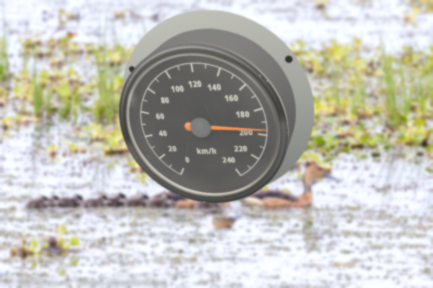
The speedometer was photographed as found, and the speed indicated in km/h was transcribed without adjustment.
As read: 195 km/h
